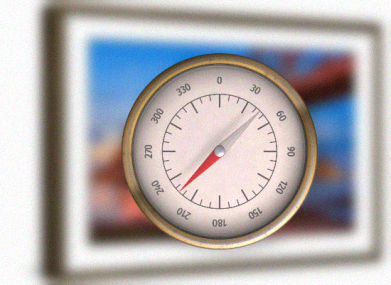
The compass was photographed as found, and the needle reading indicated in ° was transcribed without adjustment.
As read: 225 °
